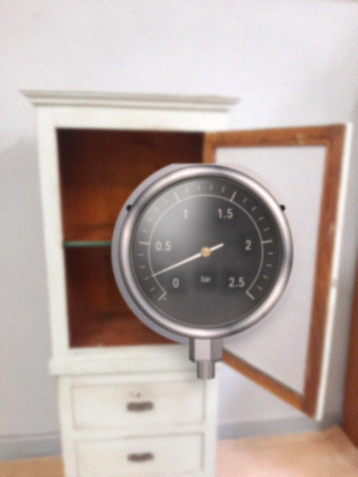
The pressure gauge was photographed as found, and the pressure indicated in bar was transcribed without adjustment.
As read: 0.2 bar
